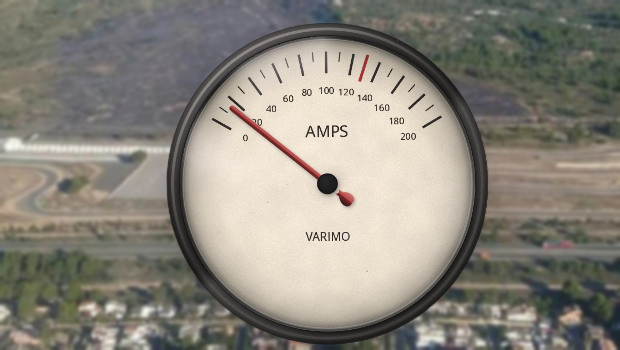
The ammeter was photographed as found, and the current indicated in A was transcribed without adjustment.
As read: 15 A
